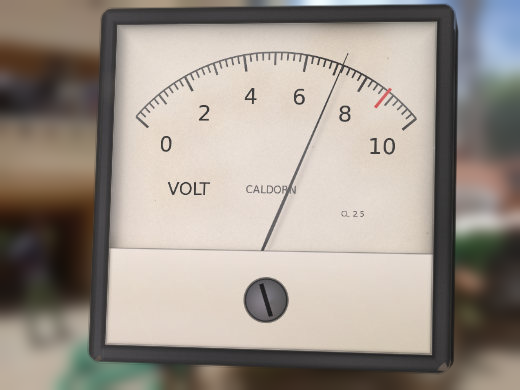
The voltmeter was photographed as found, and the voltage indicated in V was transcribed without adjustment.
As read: 7.2 V
